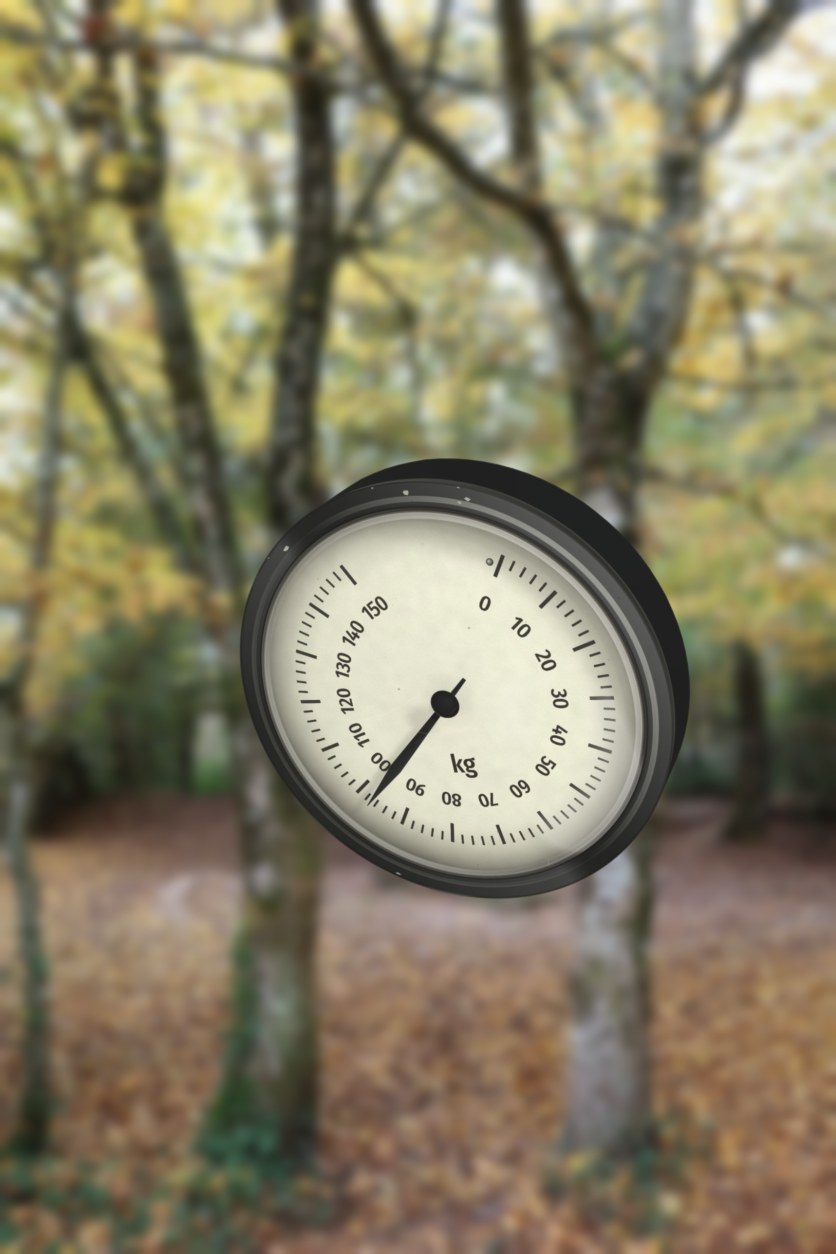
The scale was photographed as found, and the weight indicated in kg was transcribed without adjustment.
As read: 97 kg
